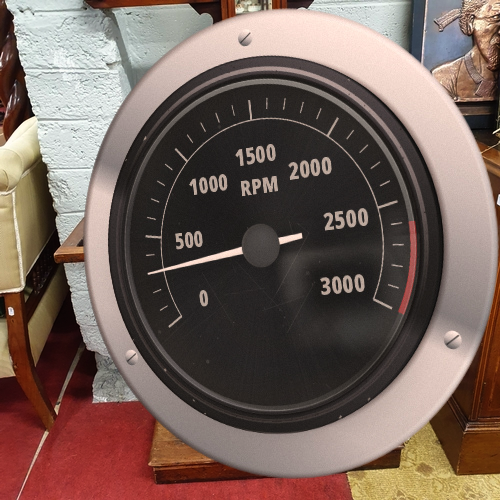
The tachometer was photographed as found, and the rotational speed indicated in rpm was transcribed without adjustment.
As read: 300 rpm
